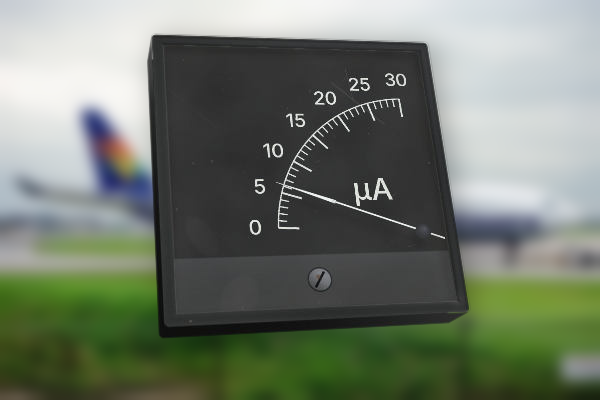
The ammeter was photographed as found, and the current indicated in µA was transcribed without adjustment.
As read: 6 µA
